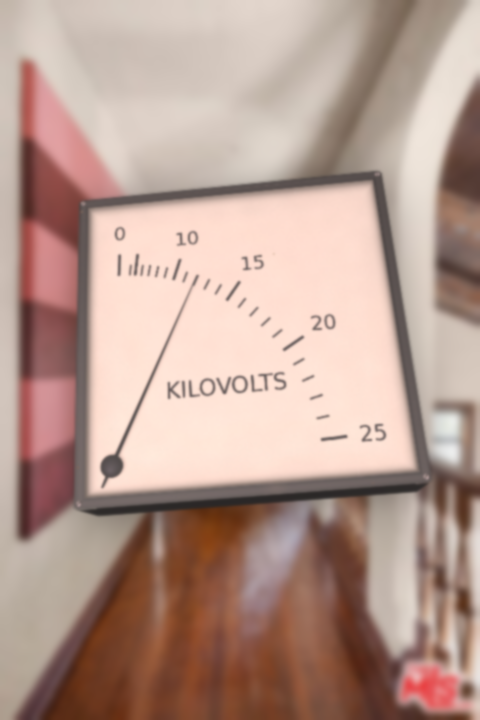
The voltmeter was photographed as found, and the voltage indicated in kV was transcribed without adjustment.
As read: 12 kV
